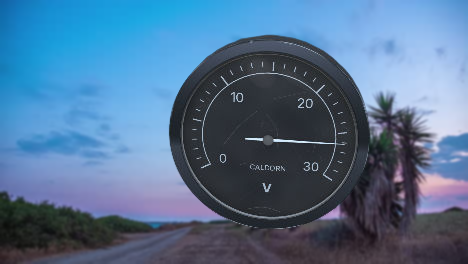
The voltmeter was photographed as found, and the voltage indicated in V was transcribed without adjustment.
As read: 26 V
